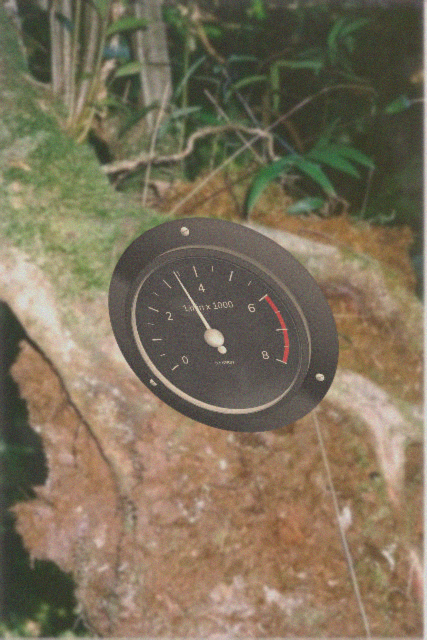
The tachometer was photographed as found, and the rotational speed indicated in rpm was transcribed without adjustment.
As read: 3500 rpm
